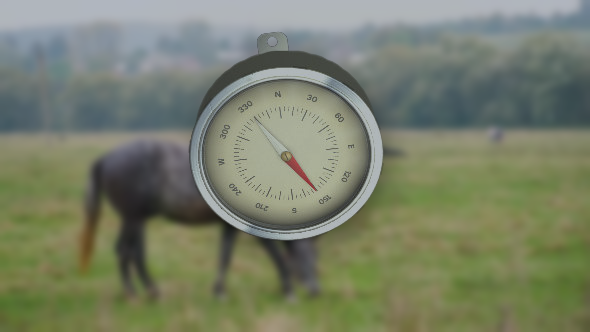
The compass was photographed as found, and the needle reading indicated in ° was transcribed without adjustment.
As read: 150 °
